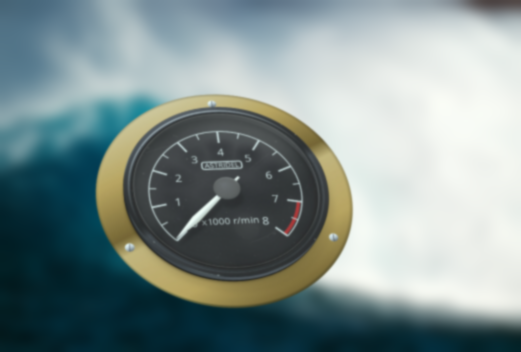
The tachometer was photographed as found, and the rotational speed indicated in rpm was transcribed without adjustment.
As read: 0 rpm
